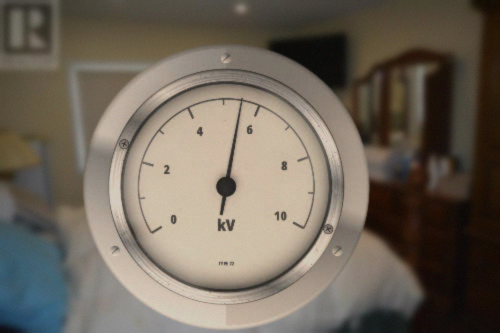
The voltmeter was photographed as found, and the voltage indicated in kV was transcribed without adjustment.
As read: 5.5 kV
